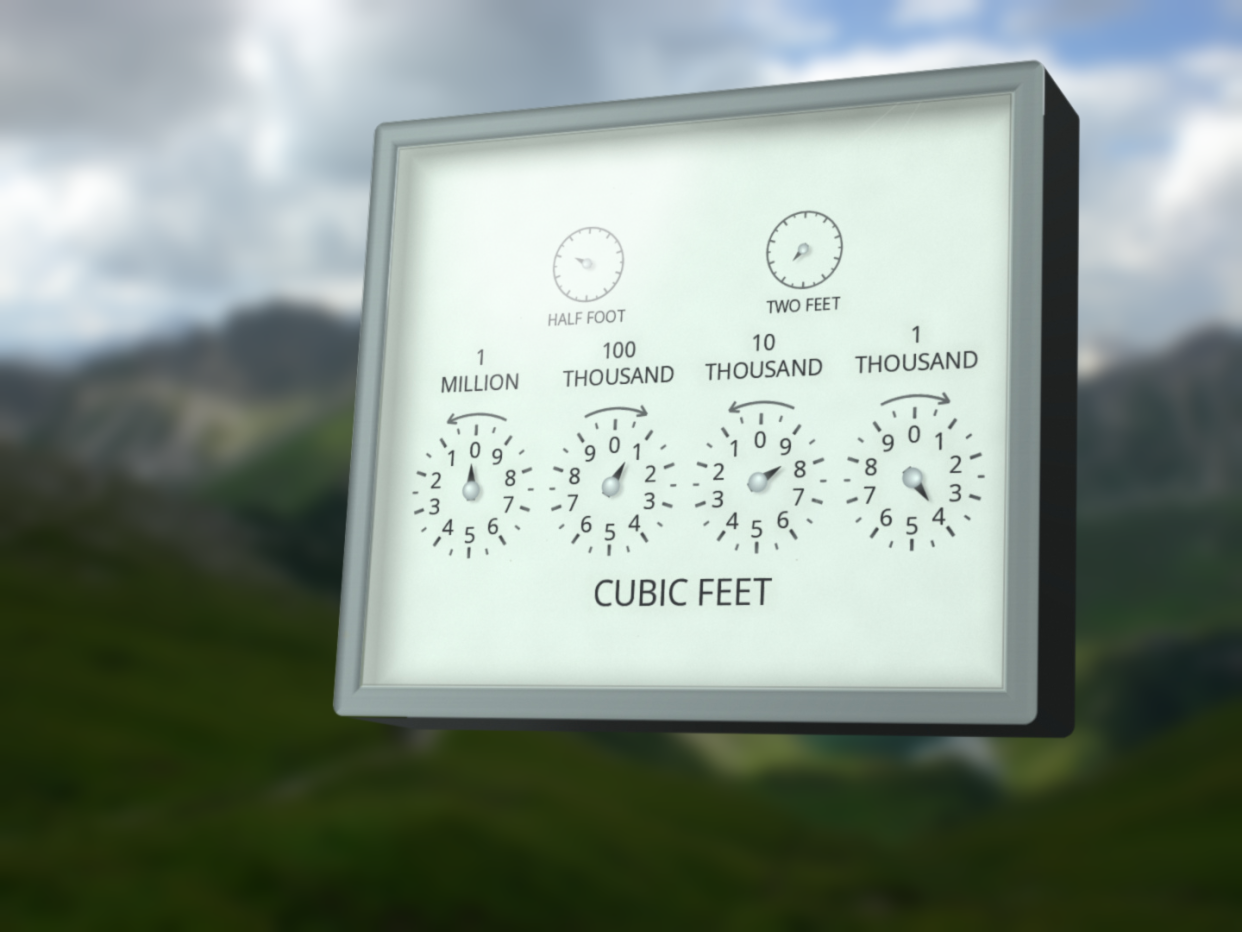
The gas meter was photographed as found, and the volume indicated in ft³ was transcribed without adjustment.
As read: 8400 ft³
